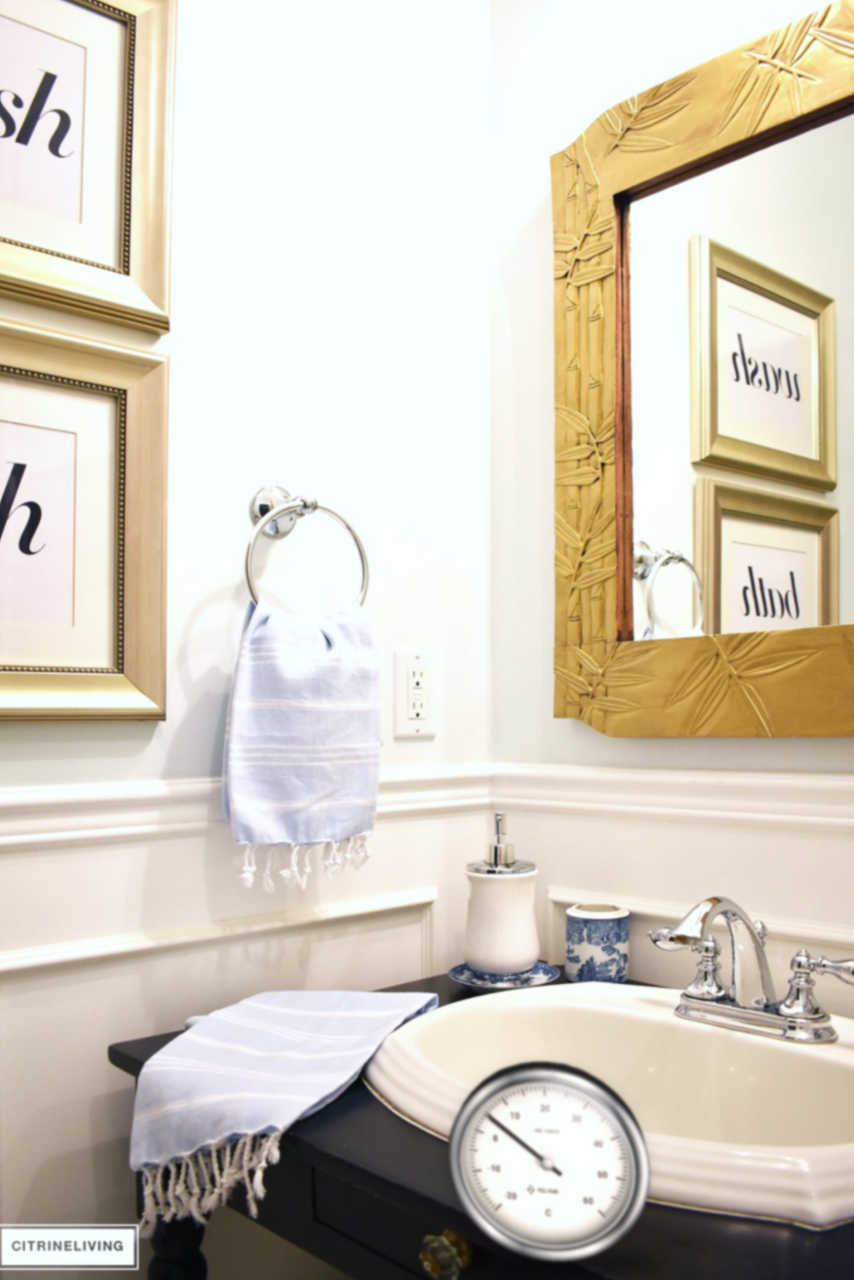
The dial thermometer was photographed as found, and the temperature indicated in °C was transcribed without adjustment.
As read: 5 °C
